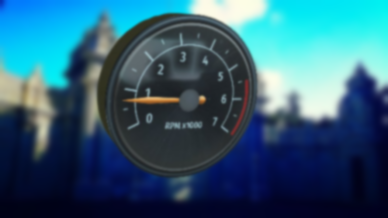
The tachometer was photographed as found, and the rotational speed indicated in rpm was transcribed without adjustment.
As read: 750 rpm
